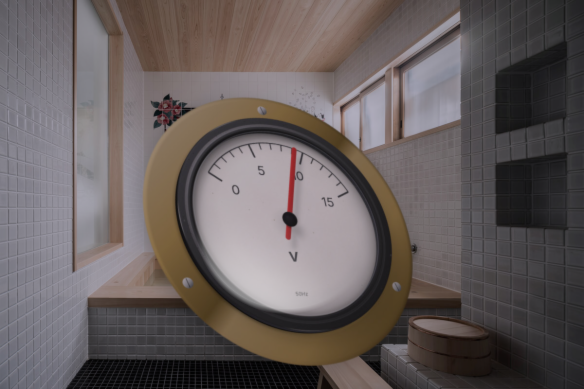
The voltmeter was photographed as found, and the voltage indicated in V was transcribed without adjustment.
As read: 9 V
